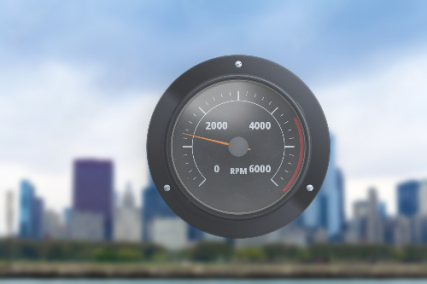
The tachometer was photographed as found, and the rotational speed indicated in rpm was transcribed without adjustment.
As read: 1300 rpm
